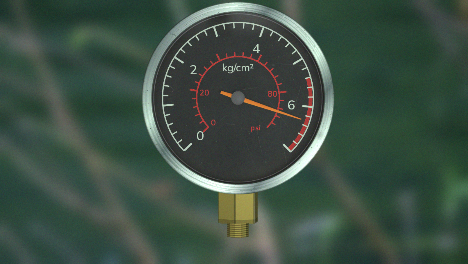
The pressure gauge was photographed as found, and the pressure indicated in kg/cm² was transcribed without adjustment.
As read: 6.3 kg/cm²
